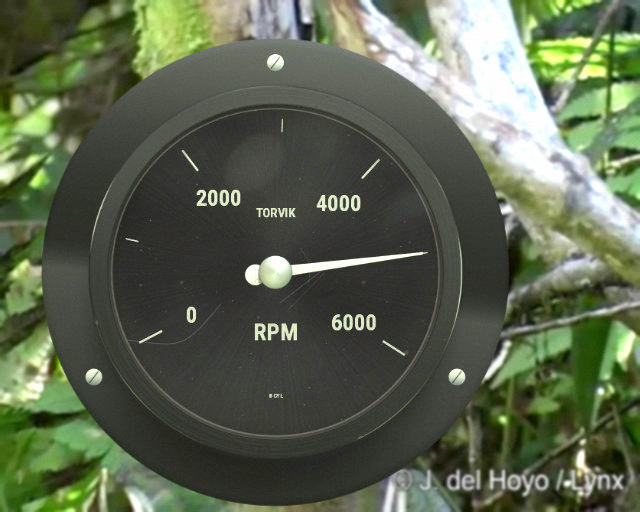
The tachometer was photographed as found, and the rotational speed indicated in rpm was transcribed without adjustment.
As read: 5000 rpm
